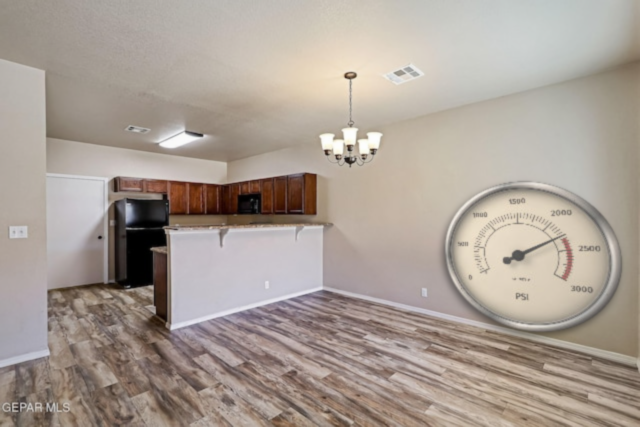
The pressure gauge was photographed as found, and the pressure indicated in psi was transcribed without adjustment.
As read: 2250 psi
